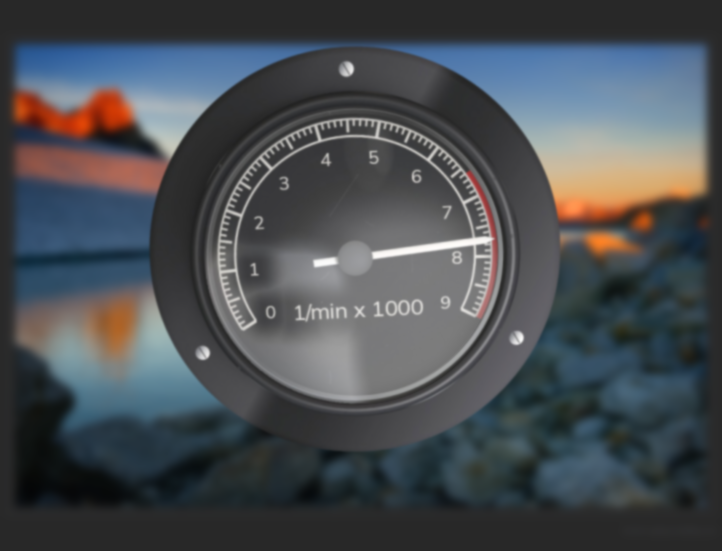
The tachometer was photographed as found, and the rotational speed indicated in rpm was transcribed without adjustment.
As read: 7700 rpm
